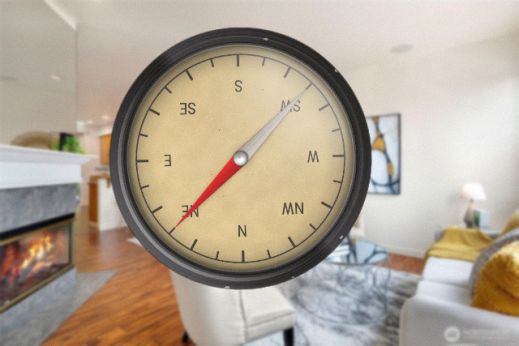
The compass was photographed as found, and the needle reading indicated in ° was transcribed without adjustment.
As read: 45 °
